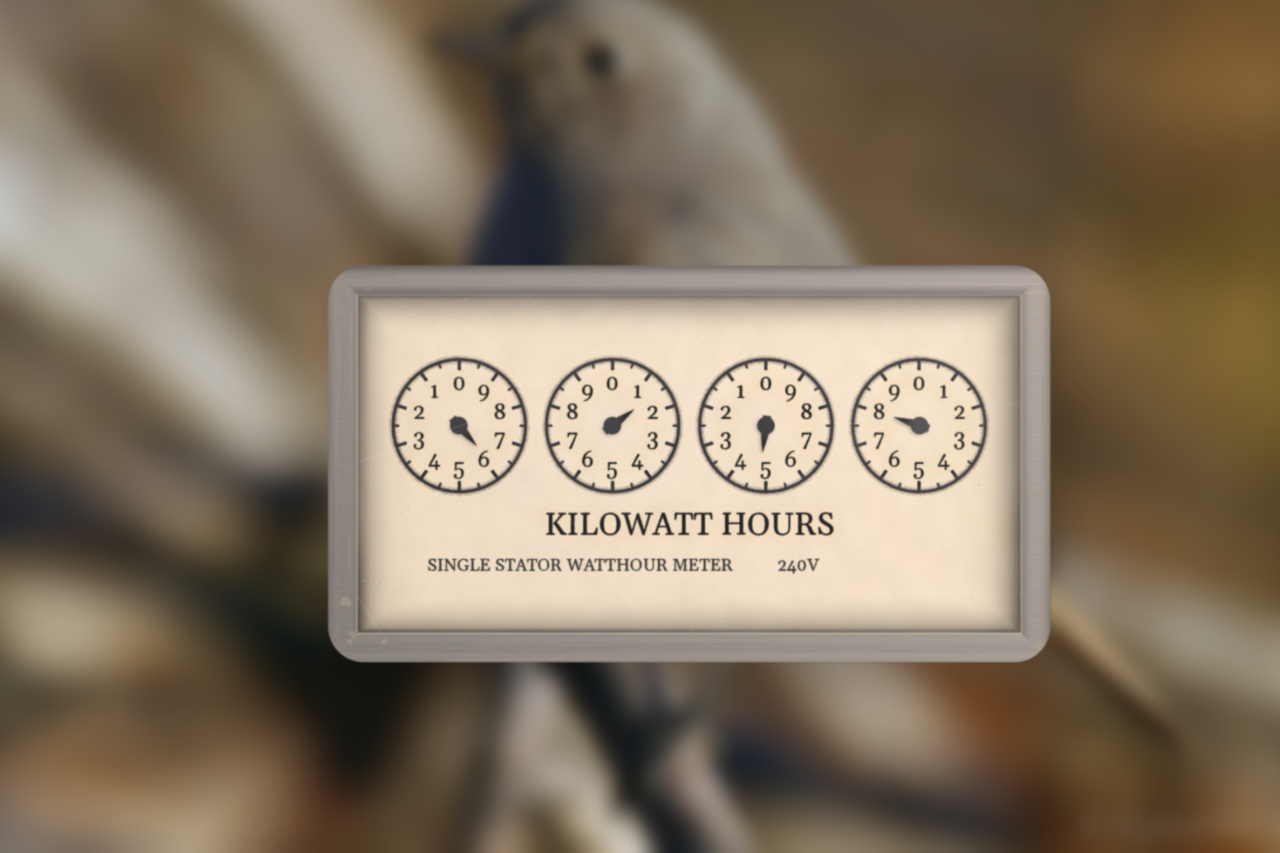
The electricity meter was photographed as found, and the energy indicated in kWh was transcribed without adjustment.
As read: 6148 kWh
